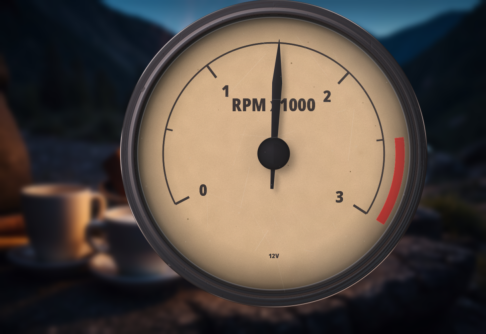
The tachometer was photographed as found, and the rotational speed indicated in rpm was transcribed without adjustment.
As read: 1500 rpm
